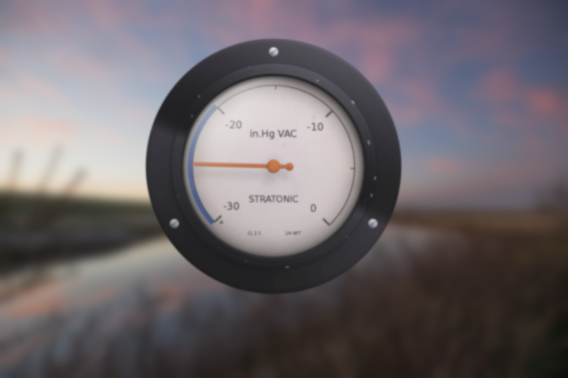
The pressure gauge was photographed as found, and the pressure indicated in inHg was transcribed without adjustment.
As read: -25 inHg
